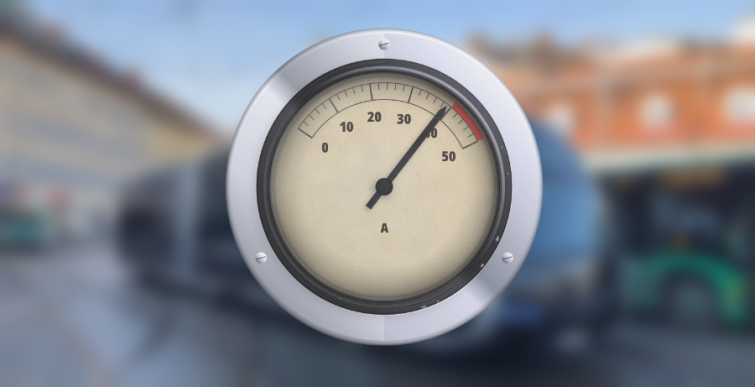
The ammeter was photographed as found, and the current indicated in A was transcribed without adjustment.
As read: 39 A
